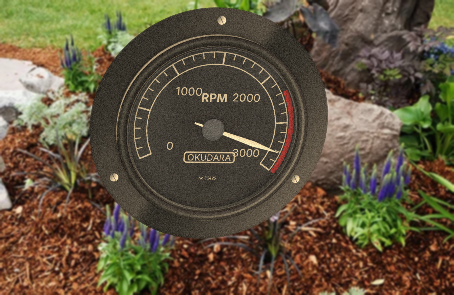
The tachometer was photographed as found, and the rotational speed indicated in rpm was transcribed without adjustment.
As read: 2800 rpm
